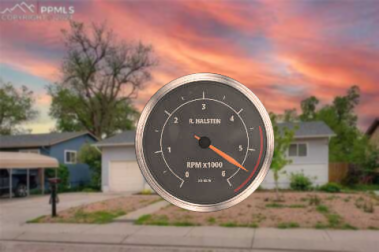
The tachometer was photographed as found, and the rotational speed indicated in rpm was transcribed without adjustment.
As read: 5500 rpm
